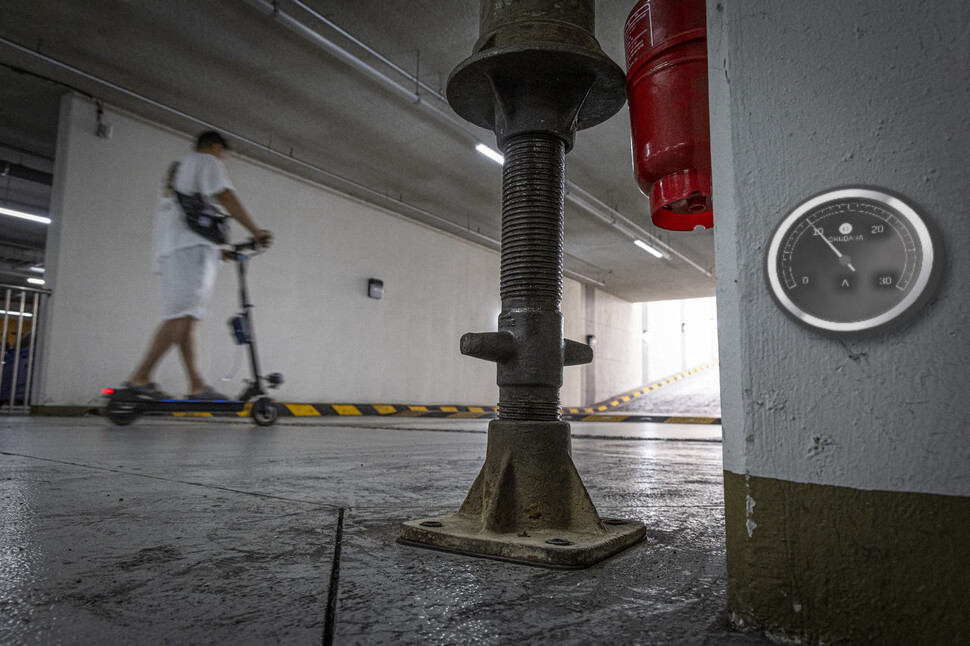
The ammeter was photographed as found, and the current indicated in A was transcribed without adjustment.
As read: 10 A
